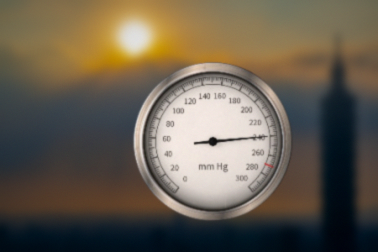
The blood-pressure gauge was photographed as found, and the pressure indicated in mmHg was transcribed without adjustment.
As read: 240 mmHg
